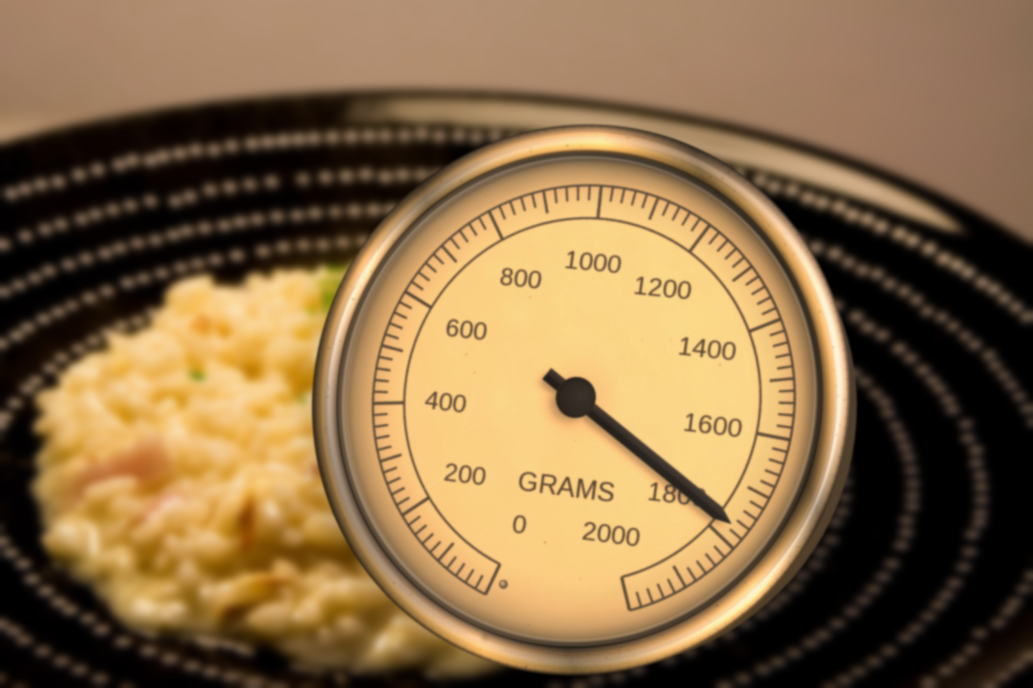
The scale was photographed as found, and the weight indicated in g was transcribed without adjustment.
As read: 1770 g
